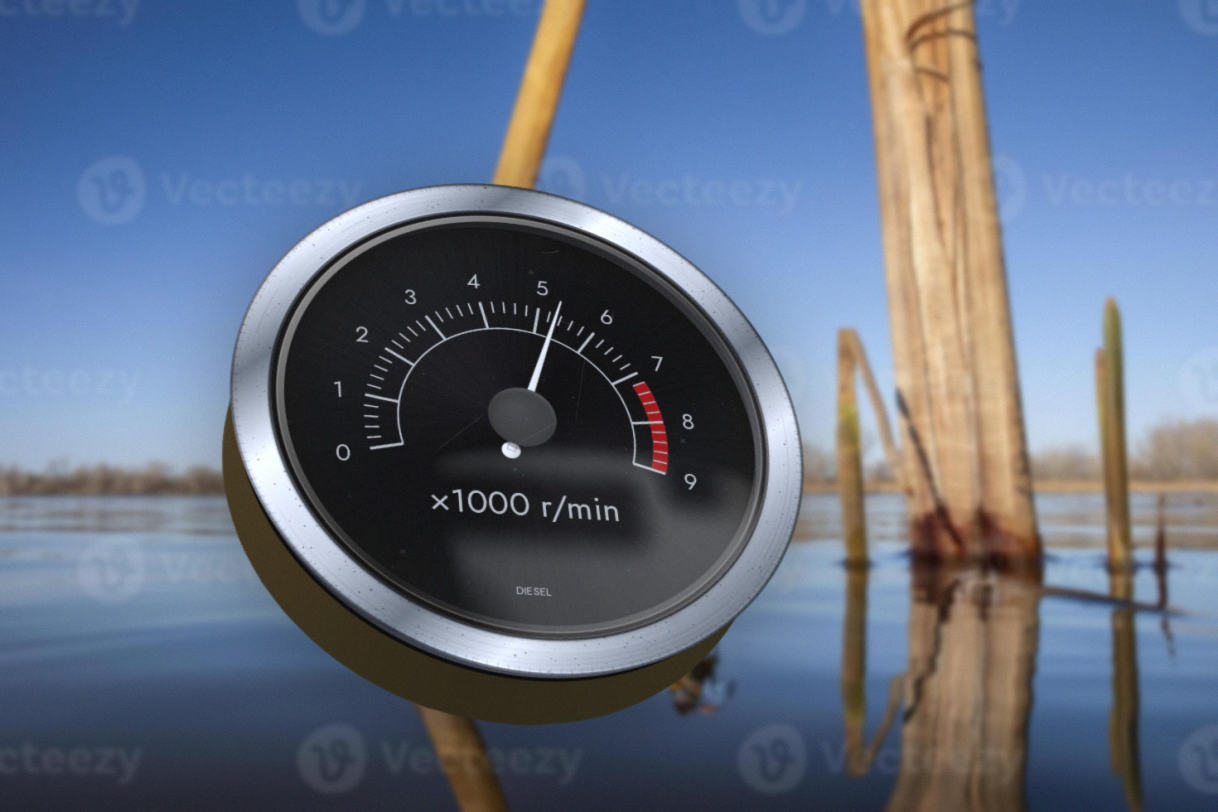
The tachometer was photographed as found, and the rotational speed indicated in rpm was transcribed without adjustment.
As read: 5300 rpm
